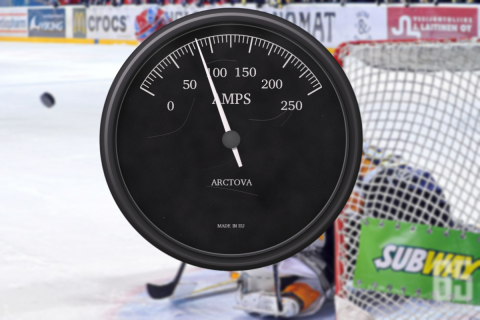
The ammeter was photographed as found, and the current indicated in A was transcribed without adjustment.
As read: 85 A
